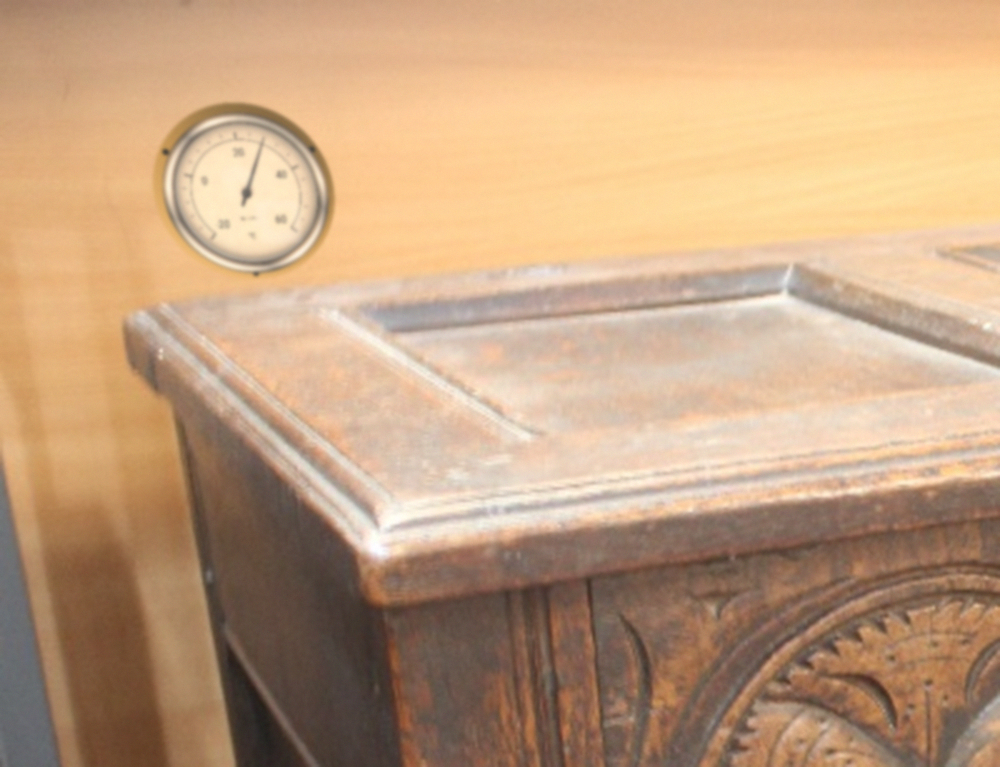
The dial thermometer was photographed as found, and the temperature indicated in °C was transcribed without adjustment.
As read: 28 °C
